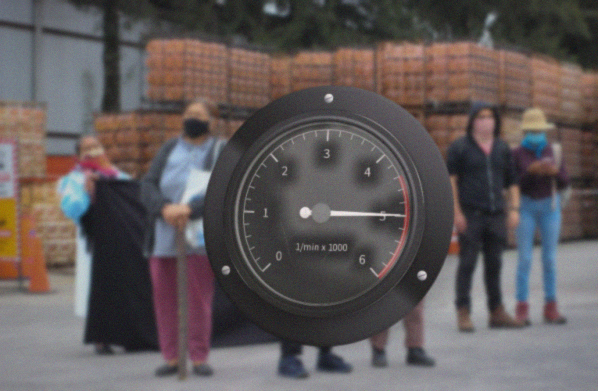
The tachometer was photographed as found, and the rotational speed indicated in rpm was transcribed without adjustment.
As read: 5000 rpm
